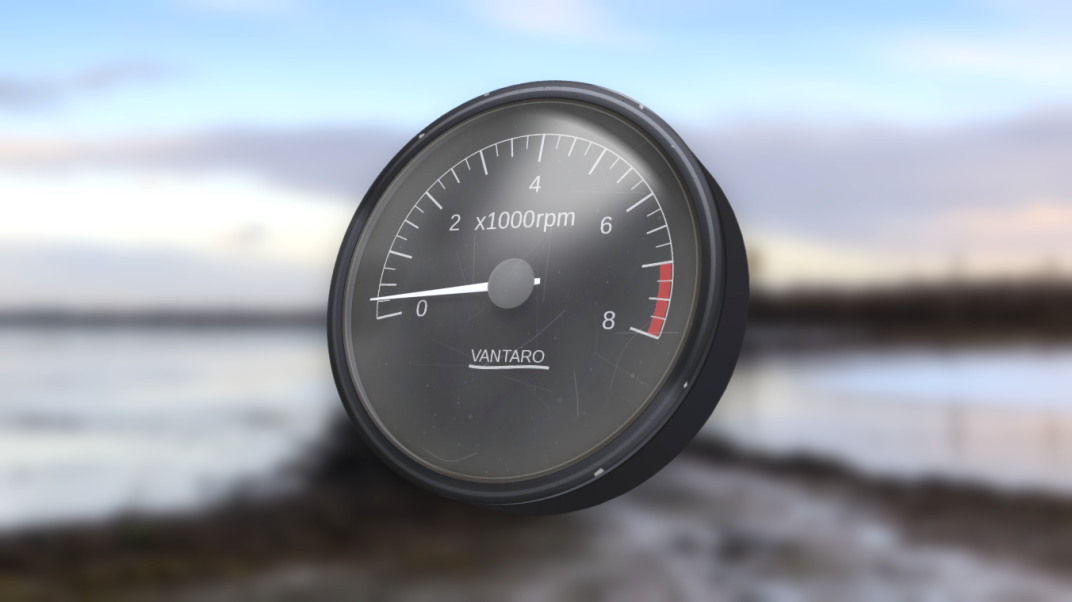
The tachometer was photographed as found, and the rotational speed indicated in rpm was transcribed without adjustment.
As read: 250 rpm
